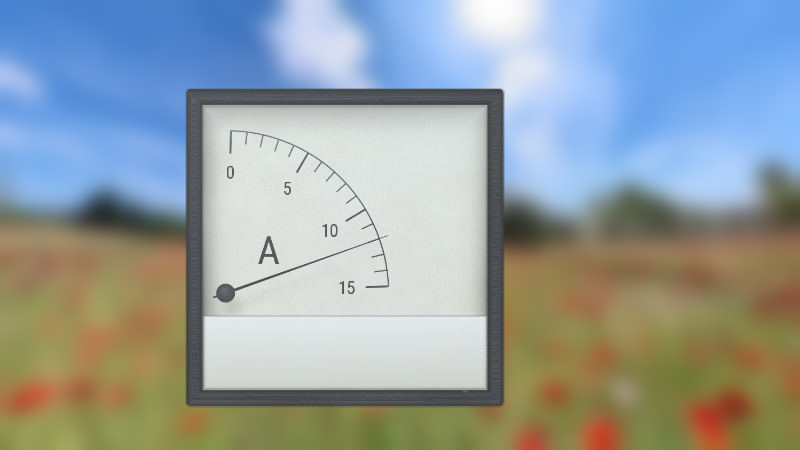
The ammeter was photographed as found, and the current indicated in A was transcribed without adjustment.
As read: 12 A
